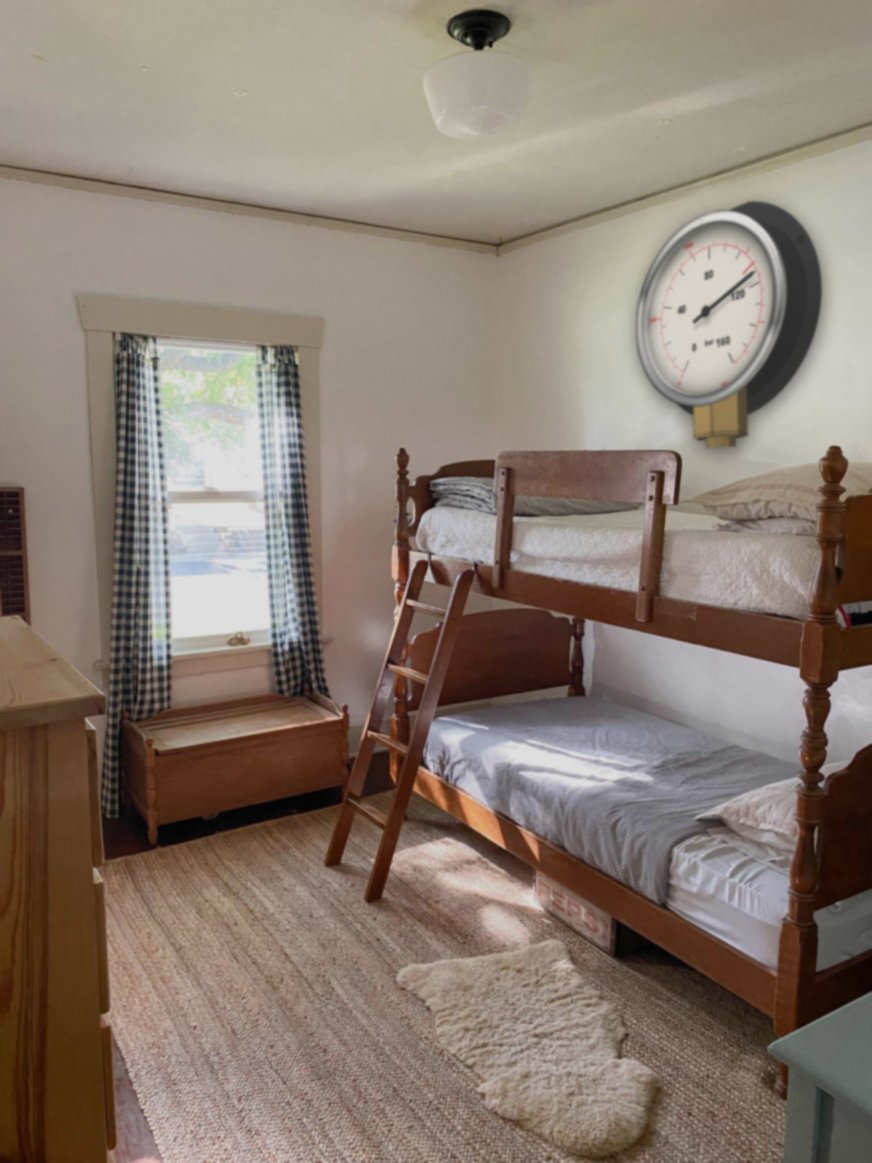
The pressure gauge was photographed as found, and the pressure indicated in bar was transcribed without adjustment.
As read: 115 bar
